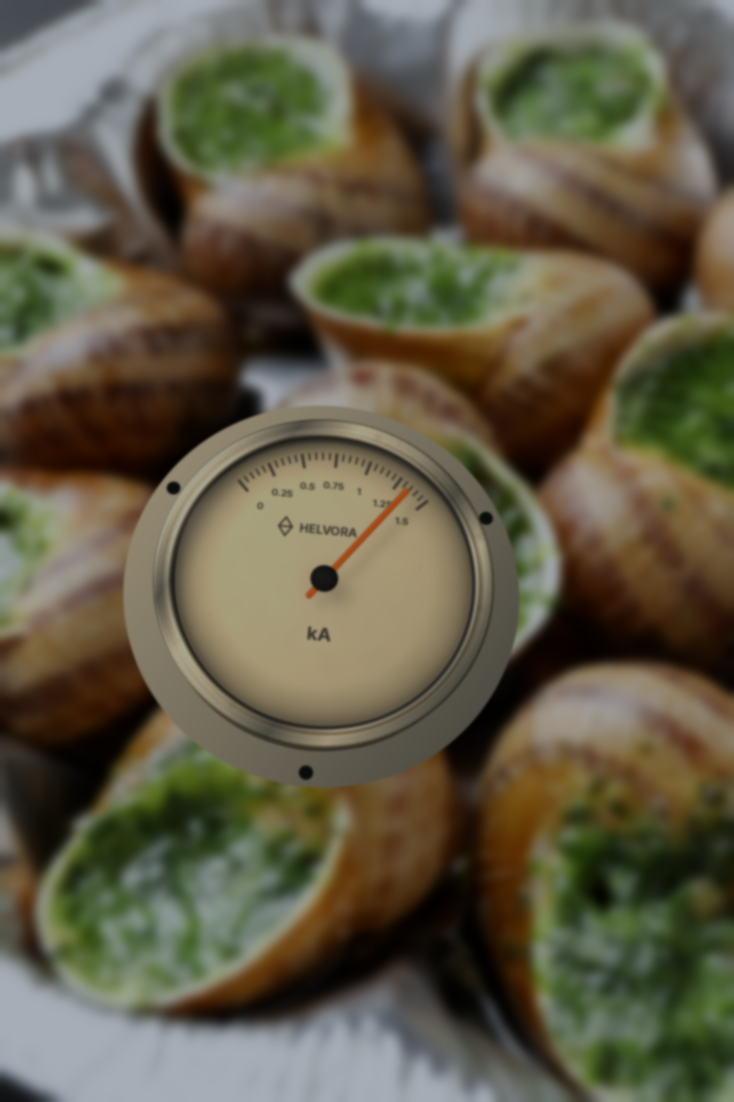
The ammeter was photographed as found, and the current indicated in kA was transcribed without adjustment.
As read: 1.35 kA
